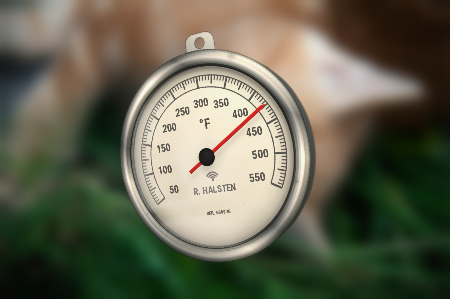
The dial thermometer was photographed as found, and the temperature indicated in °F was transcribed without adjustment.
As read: 425 °F
